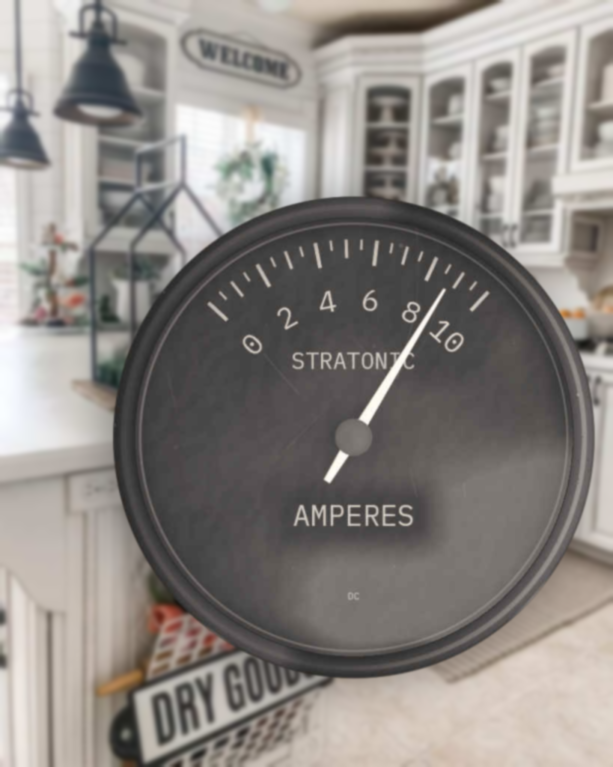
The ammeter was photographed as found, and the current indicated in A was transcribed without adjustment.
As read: 8.75 A
